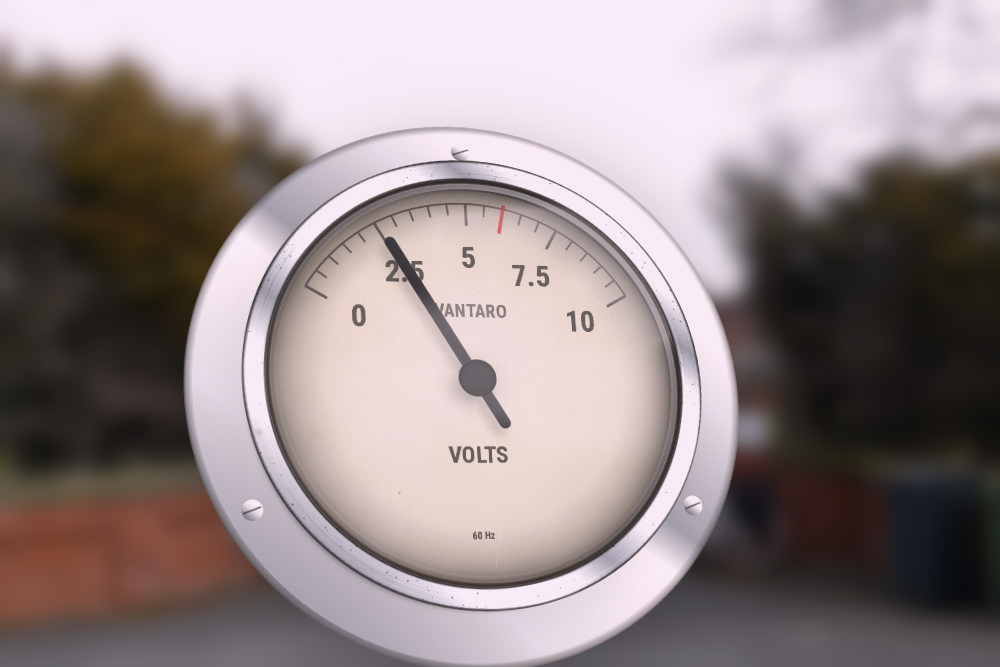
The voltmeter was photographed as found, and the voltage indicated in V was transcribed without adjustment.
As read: 2.5 V
